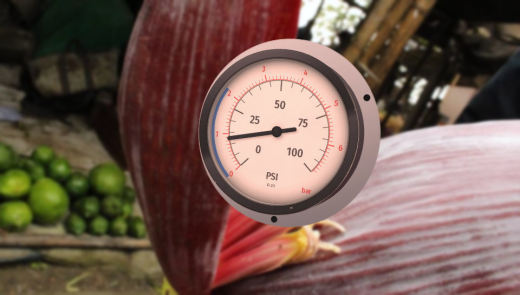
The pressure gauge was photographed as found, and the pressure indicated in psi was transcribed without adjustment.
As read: 12.5 psi
